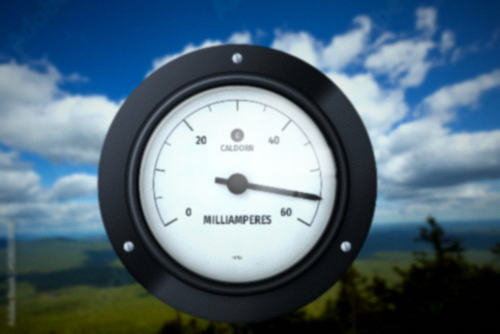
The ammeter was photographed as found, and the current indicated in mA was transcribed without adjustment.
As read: 55 mA
